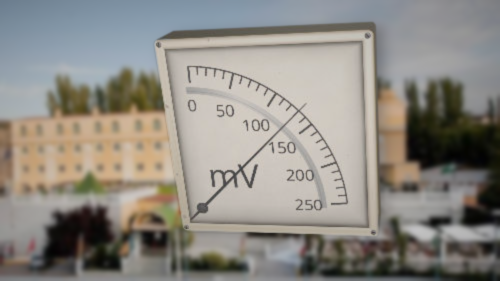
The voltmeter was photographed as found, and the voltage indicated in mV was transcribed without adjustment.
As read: 130 mV
